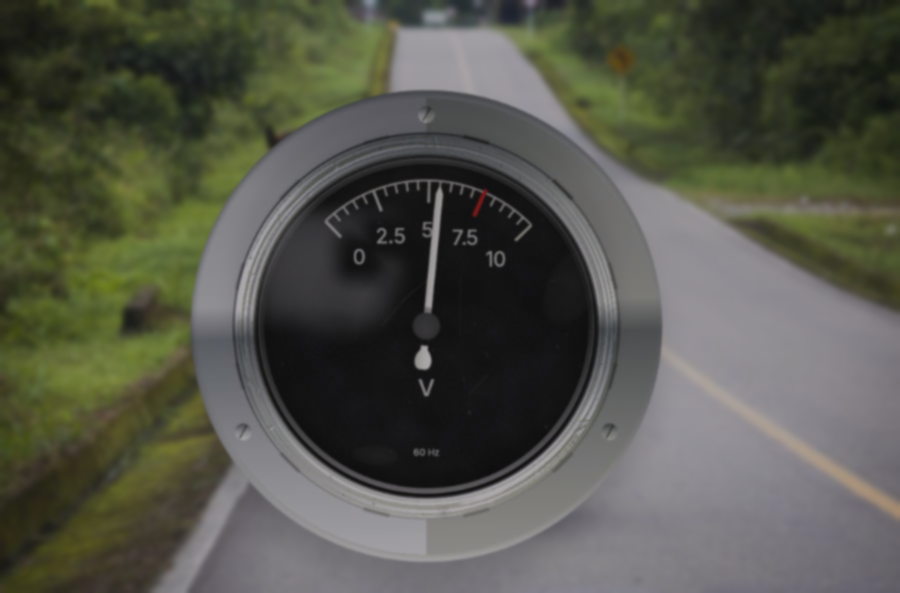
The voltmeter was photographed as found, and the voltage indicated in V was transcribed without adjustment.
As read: 5.5 V
